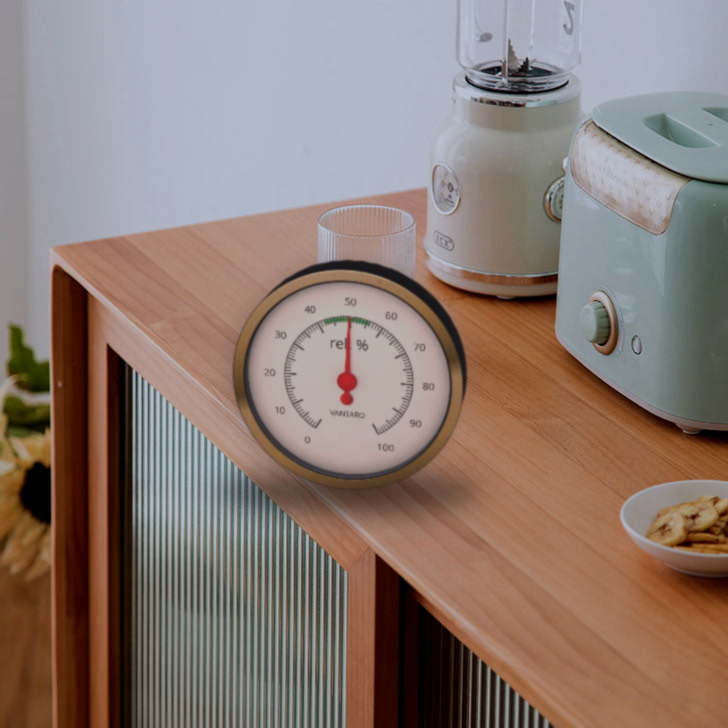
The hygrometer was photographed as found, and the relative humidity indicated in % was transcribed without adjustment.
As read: 50 %
